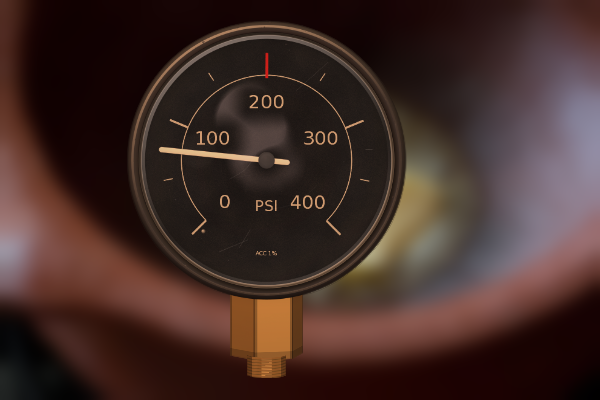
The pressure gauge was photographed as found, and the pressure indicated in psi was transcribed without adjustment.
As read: 75 psi
